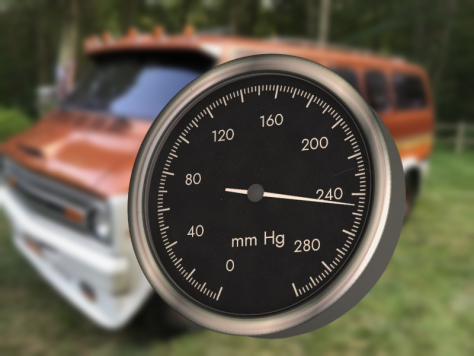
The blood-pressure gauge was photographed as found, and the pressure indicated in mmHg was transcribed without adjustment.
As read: 246 mmHg
